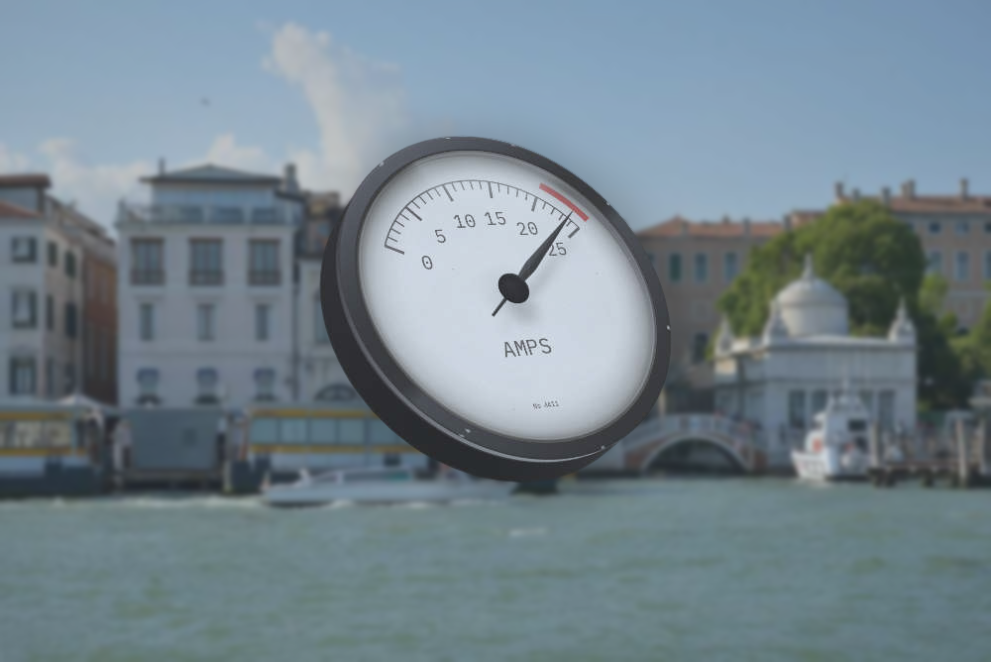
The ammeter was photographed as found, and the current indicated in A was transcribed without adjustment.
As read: 23.5 A
